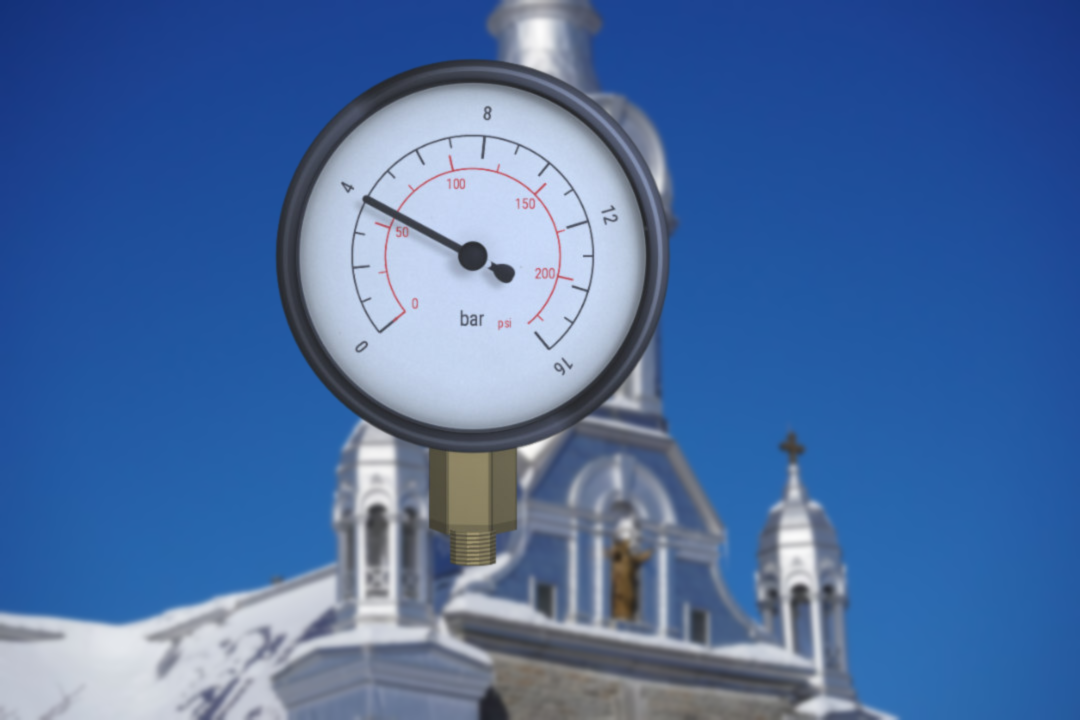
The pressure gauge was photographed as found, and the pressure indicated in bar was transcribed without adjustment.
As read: 4 bar
